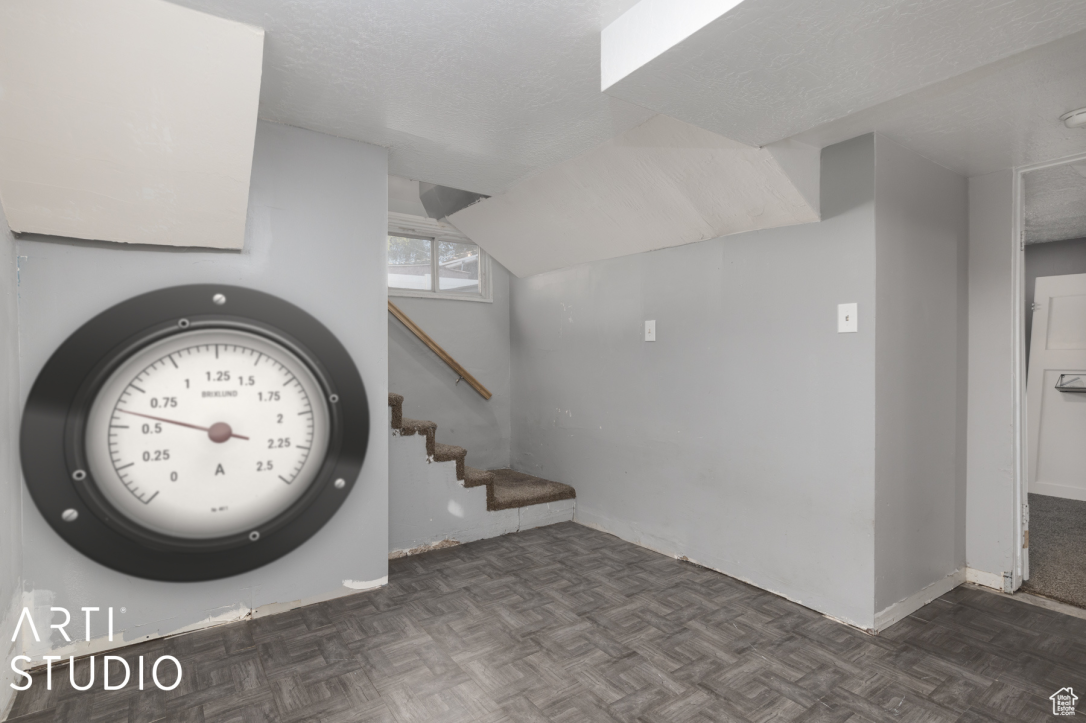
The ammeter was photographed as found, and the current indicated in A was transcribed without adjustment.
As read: 0.6 A
